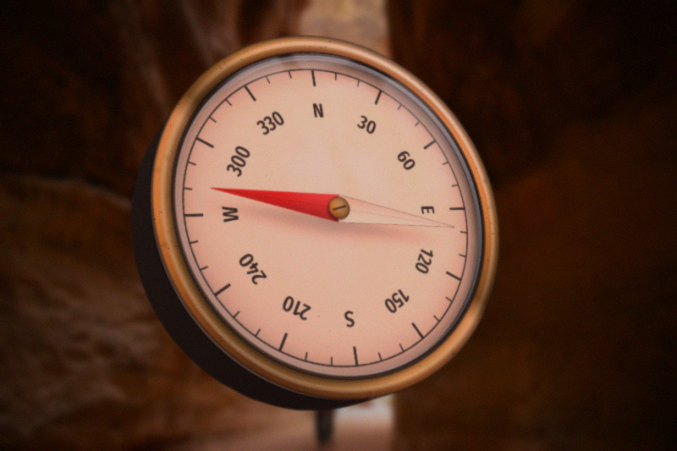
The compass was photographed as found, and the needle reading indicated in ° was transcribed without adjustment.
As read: 280 °
